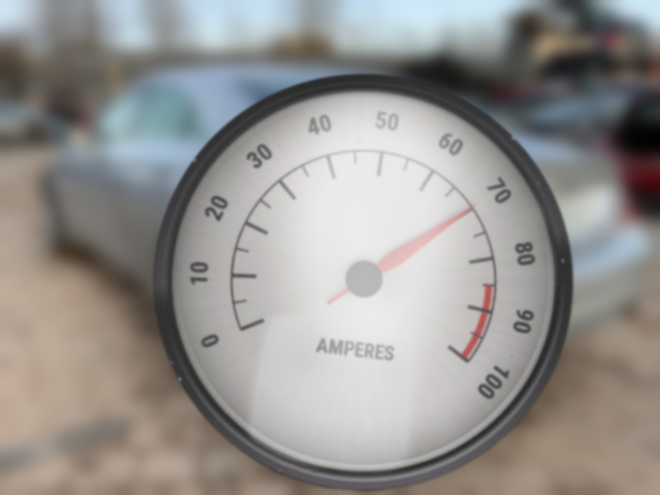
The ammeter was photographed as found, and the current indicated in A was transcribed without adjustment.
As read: 70 A
